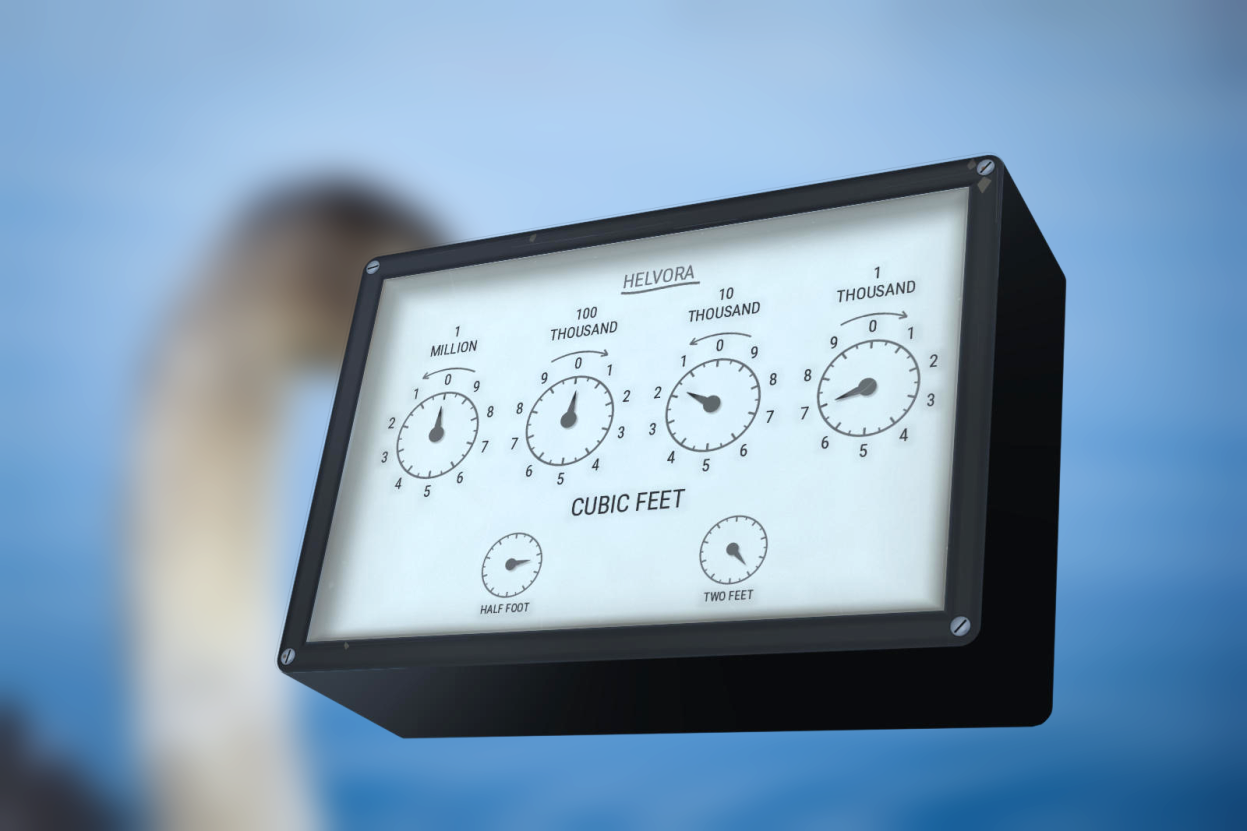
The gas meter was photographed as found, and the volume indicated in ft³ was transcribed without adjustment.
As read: 1700 ft³
